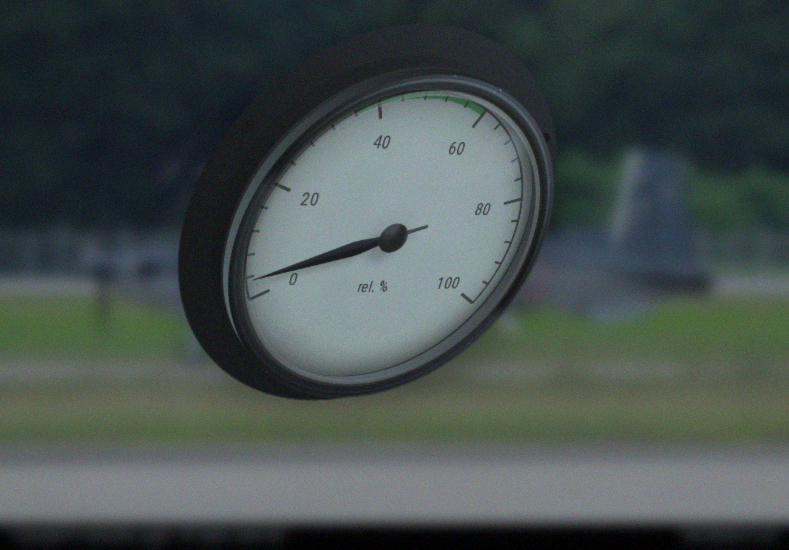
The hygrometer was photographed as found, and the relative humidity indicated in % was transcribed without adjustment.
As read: 4 %
